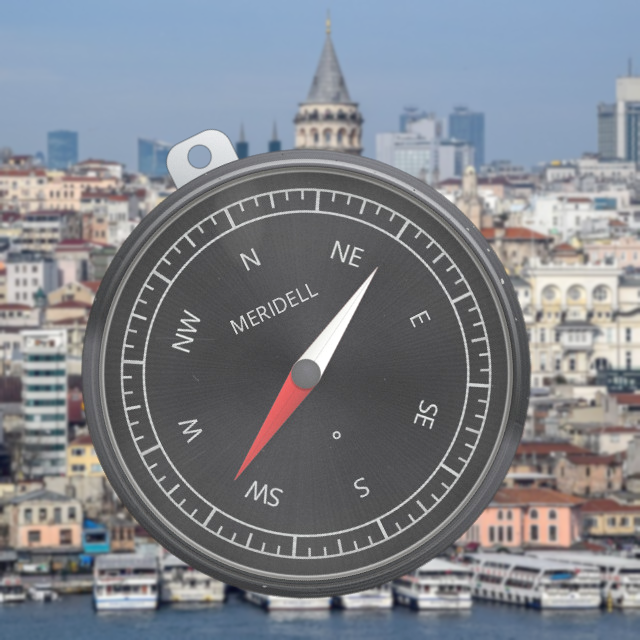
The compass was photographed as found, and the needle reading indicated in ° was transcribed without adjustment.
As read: 240 °
